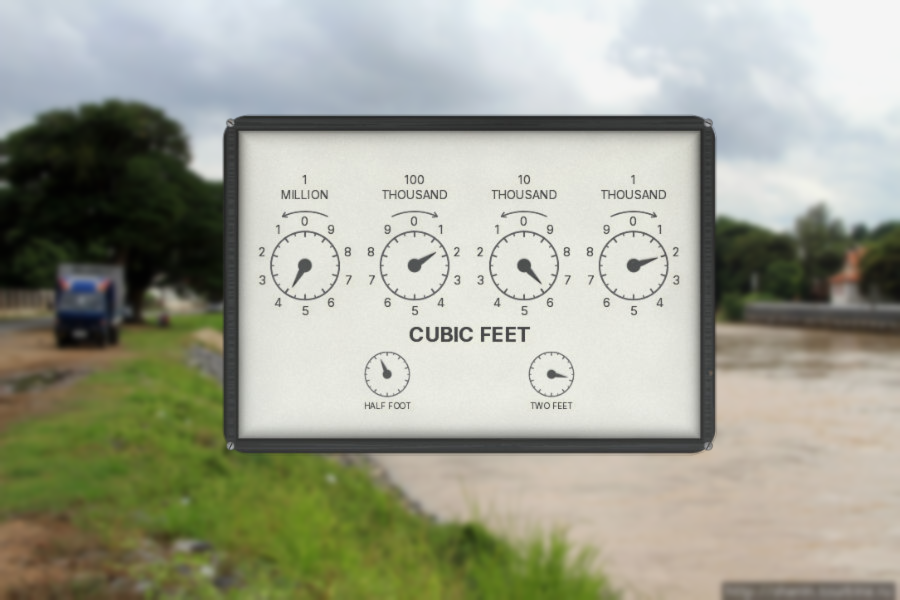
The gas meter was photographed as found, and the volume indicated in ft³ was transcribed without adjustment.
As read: 416200 ft³
